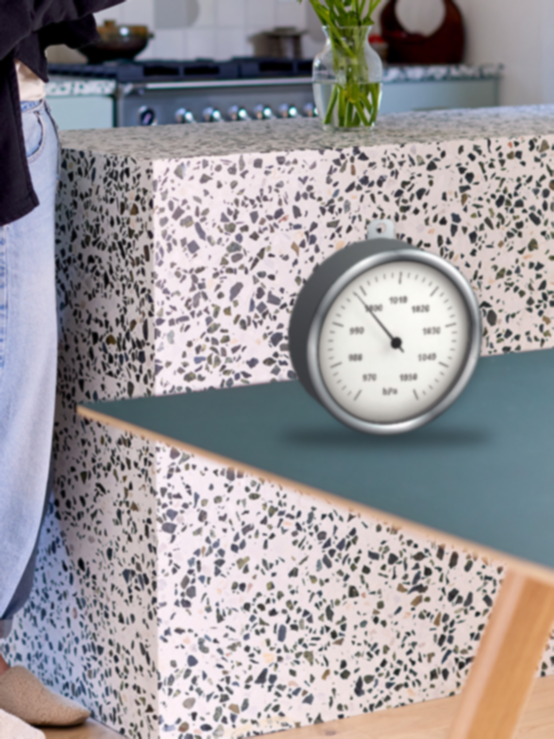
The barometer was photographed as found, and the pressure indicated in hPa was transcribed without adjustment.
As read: 998 hPa
